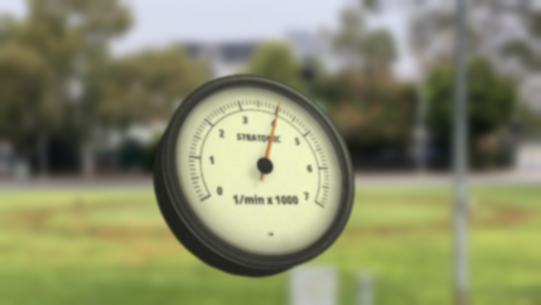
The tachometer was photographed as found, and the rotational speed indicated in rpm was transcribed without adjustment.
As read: 4000 rpm
